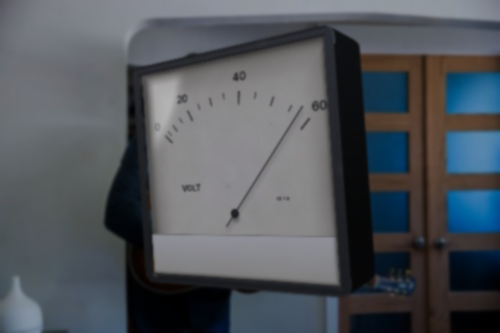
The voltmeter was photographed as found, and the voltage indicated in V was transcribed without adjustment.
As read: 57.5 V
